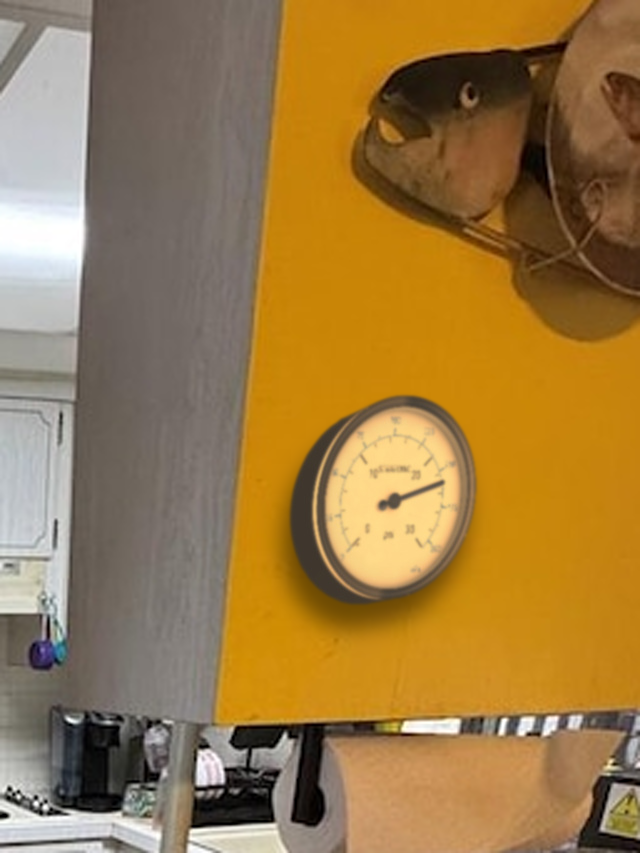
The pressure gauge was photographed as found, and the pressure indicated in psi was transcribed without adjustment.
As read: 23 psi
